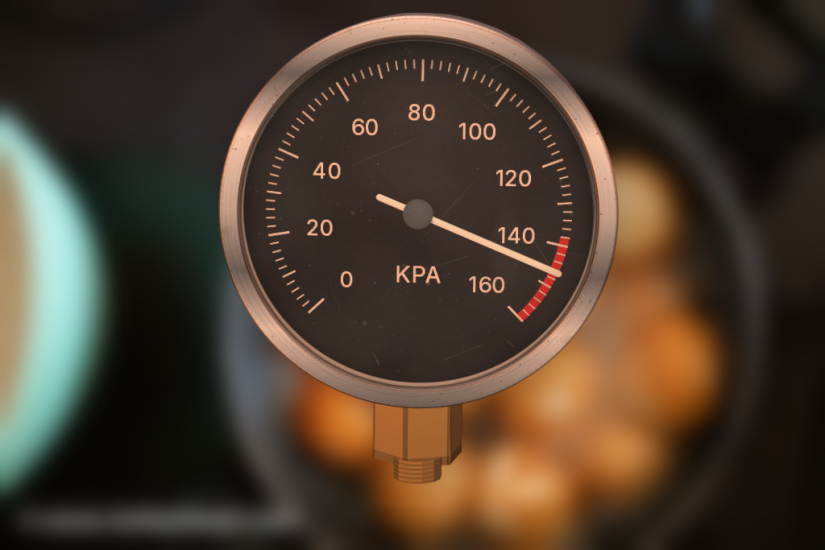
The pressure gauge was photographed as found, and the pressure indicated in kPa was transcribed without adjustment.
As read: 146 kPa
